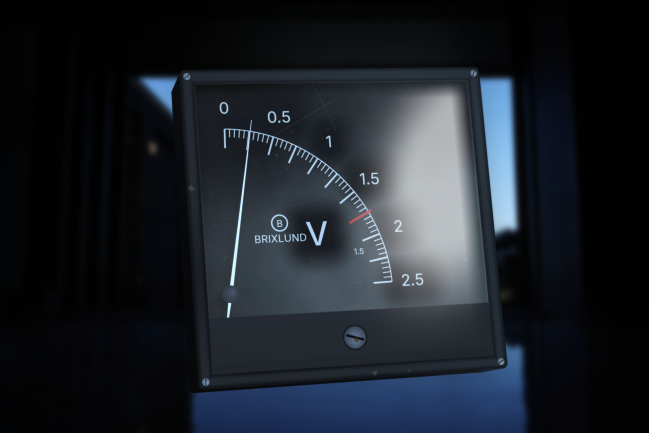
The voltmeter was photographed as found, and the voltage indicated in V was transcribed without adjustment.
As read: 0.25 V
